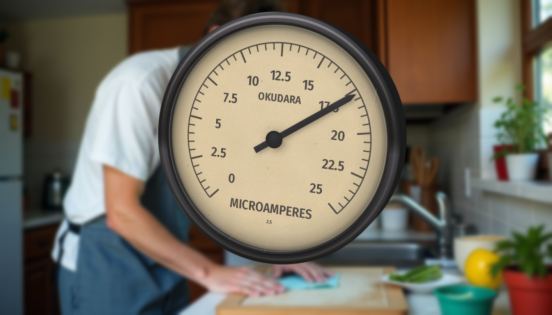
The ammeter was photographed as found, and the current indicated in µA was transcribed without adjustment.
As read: 17.75 µA
